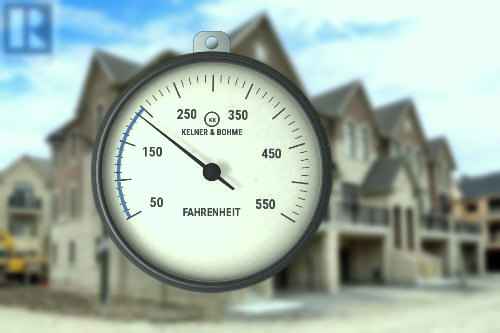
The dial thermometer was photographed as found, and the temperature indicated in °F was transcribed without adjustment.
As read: 190 °F
